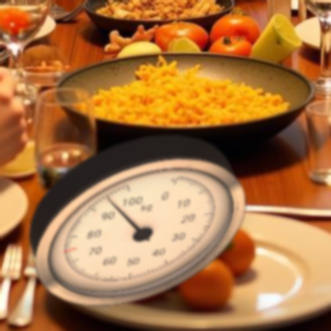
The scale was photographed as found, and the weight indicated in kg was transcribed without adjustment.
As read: 95 kg
